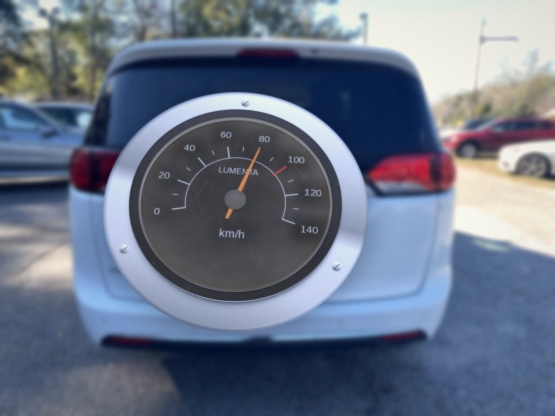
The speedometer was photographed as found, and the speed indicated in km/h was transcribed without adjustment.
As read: 80 km/h
